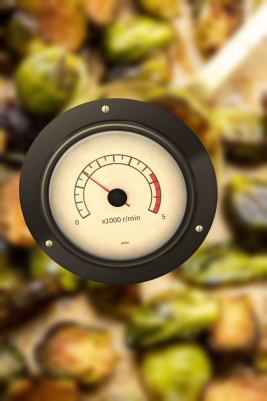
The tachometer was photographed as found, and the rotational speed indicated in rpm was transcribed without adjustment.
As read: 1500 rpm
